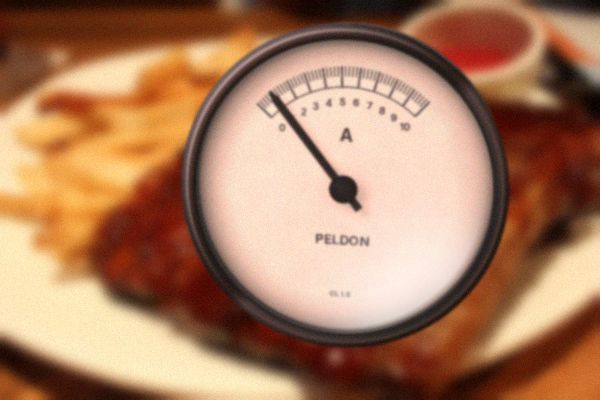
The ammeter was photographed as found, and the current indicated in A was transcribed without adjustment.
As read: 1 A
